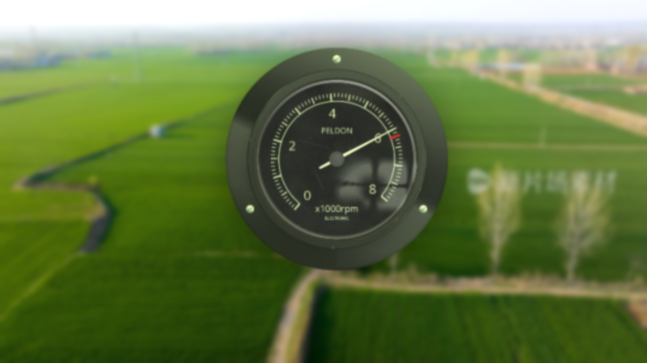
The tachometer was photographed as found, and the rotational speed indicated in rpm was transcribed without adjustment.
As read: 6000 rpm
